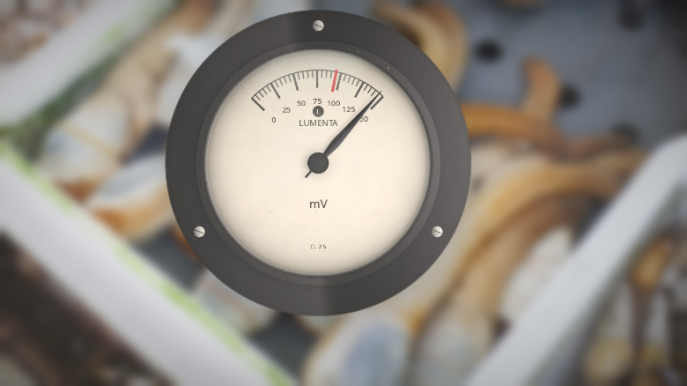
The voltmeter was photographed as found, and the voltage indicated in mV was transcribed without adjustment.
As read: 145 mV
